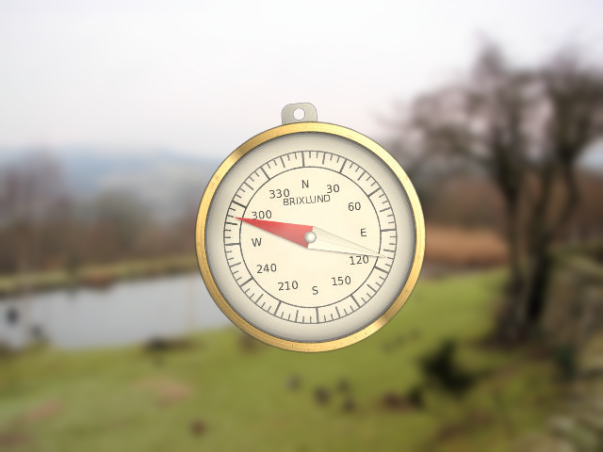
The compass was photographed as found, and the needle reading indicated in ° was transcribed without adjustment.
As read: 290 °
